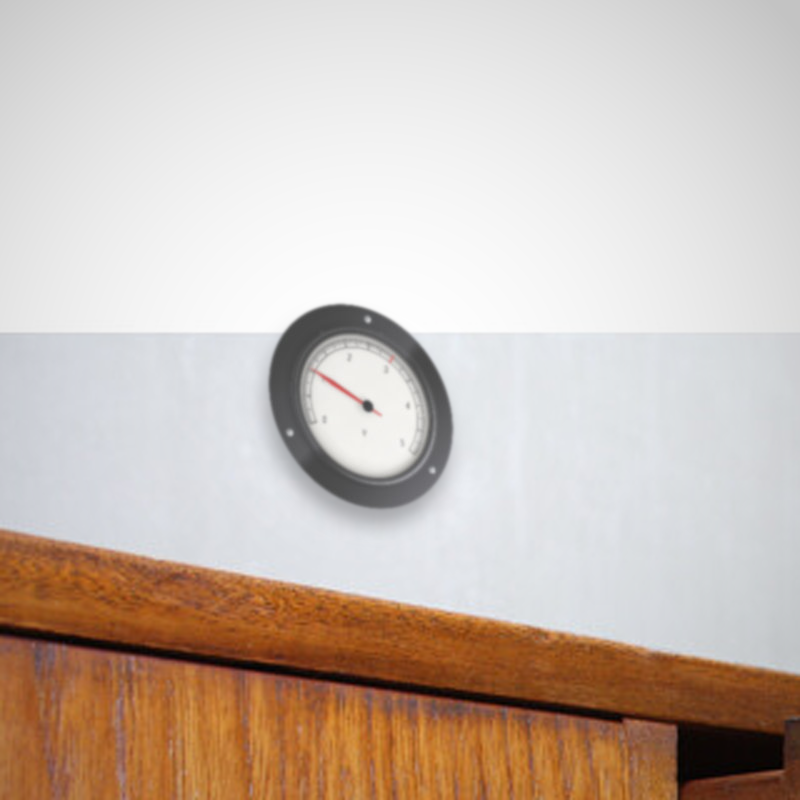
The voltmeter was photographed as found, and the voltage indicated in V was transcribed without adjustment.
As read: 1 V
